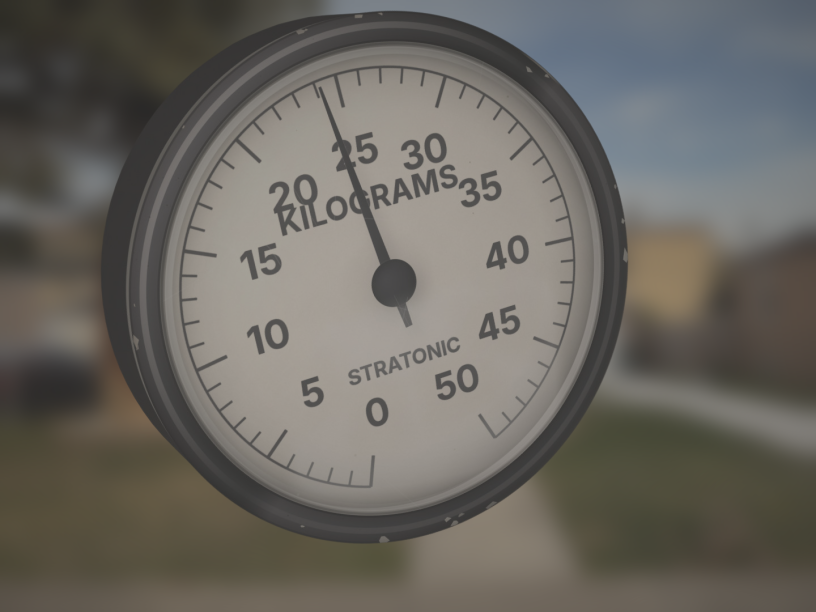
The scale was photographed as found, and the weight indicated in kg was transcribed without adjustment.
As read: 24 kg
